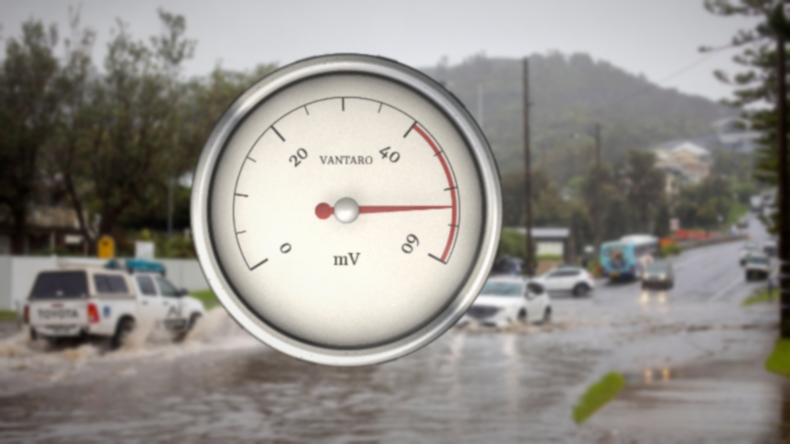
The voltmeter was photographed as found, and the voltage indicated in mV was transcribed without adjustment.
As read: 52.5 mV
